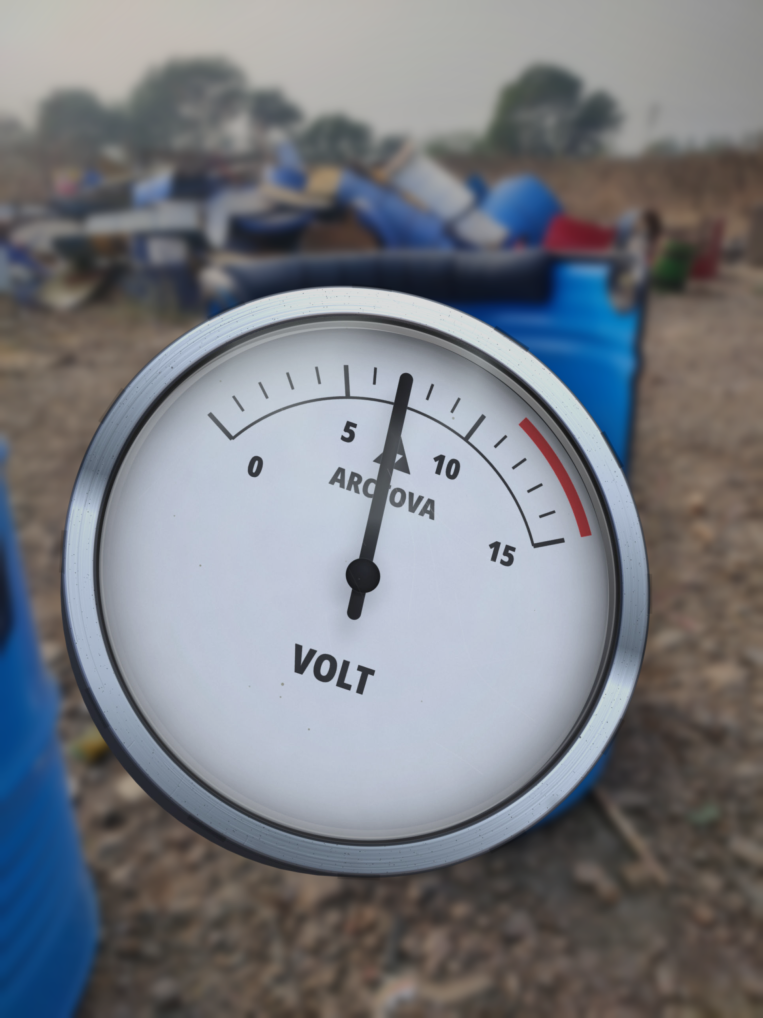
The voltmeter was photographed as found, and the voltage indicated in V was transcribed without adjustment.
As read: 7 V
